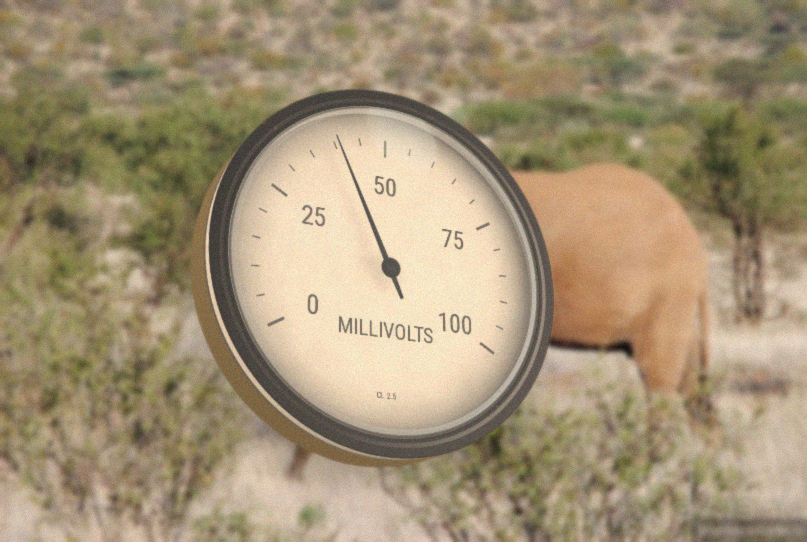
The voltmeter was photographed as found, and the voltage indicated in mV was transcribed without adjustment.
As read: 40 mV
